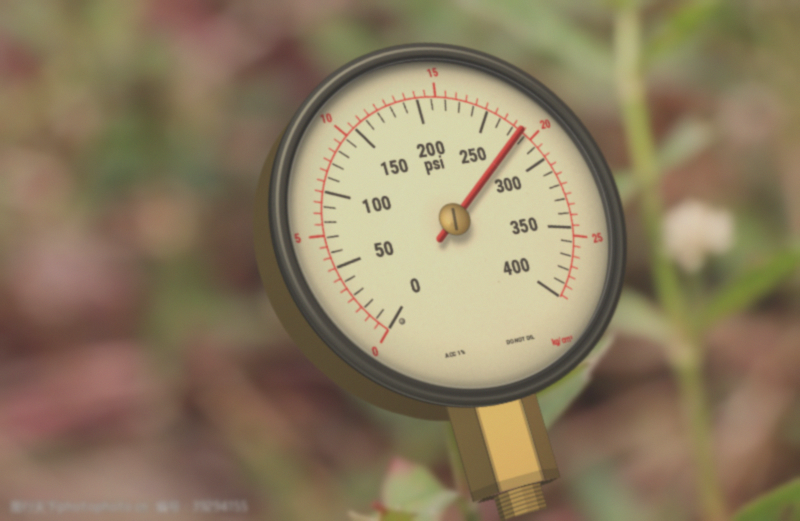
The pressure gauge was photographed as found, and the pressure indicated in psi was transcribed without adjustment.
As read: 275 psi
